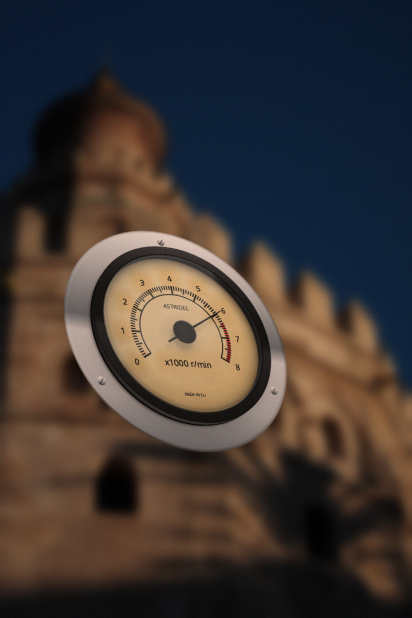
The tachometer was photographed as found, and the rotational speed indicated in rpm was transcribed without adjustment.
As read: 6000 rpm
